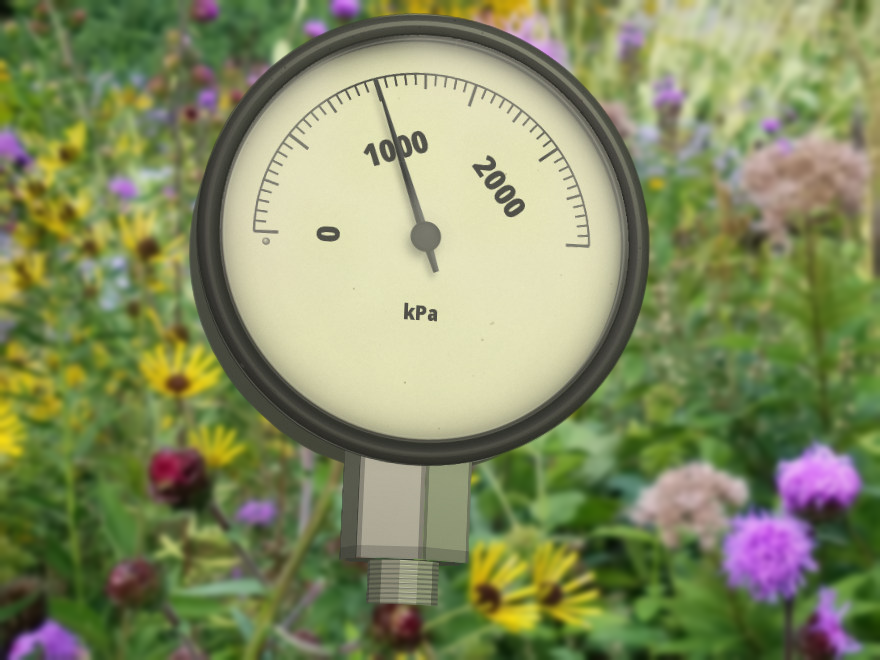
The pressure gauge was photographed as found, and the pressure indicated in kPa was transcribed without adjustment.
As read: 1000 kPa
